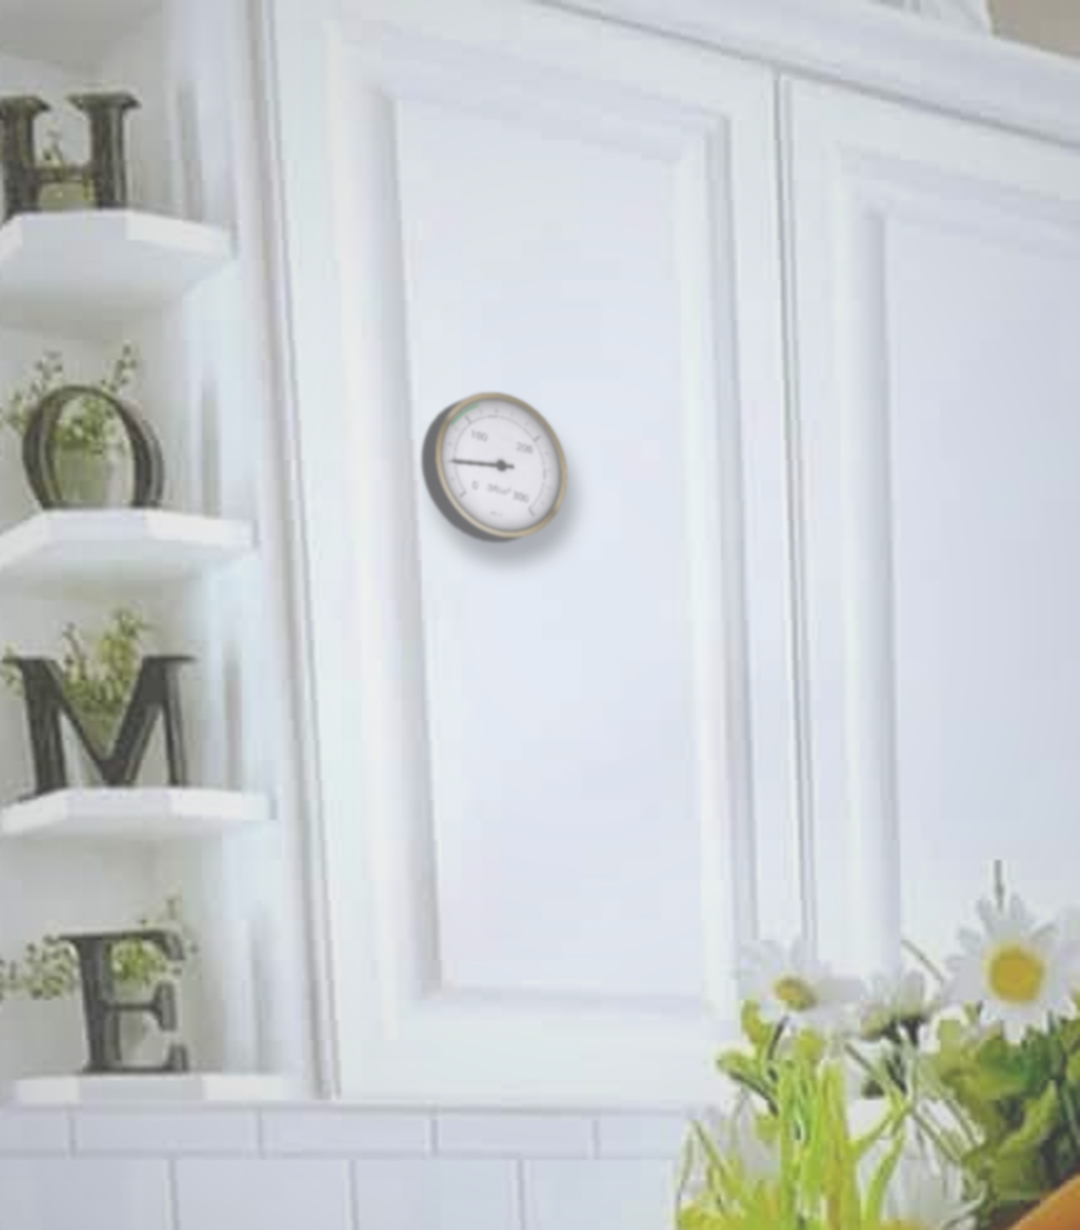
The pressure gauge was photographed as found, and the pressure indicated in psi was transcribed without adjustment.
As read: 40 psi
